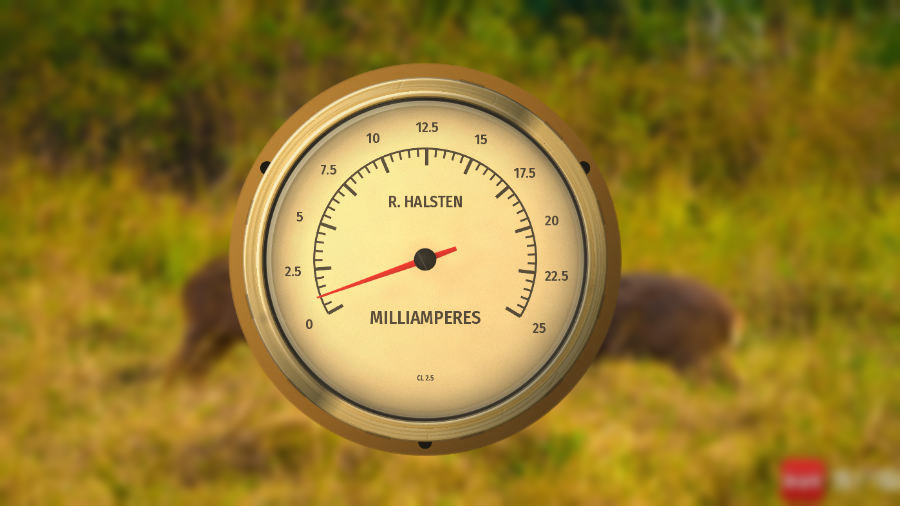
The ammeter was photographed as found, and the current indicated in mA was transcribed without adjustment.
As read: 1 mA
